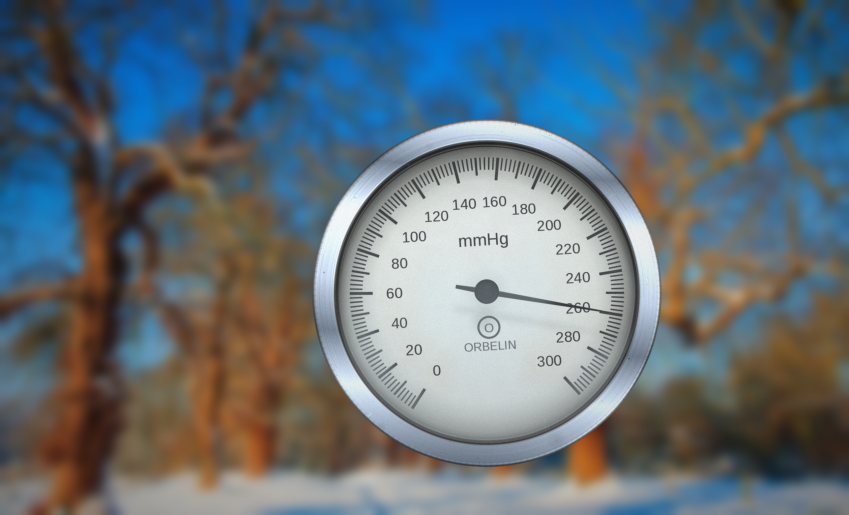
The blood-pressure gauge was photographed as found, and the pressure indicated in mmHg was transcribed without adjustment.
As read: 260 mmHg
